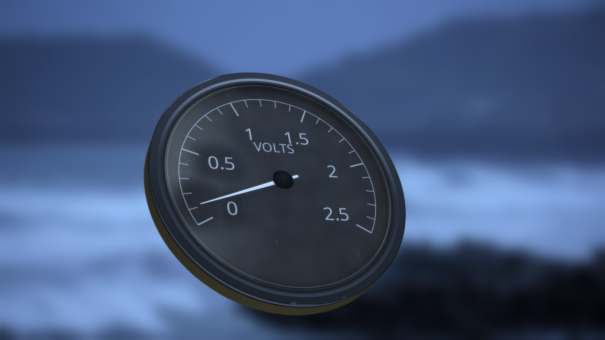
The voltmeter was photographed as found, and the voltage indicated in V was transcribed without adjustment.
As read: 0.1 V
